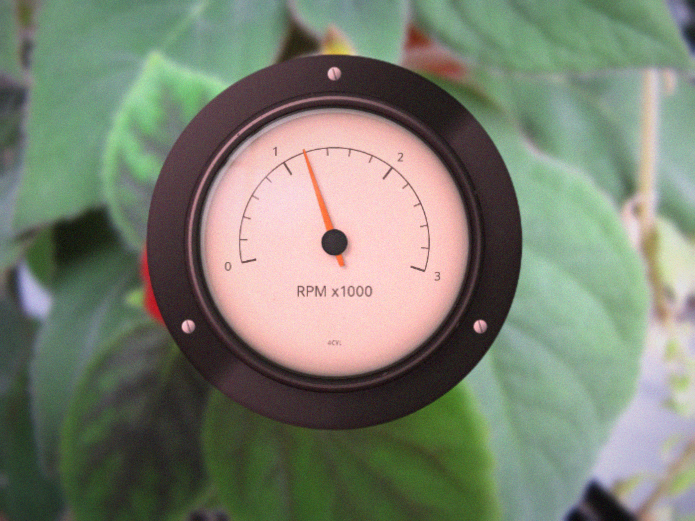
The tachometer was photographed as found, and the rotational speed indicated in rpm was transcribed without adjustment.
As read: 1200 rpm
